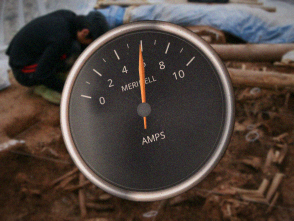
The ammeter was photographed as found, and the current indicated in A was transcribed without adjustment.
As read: 6 A
